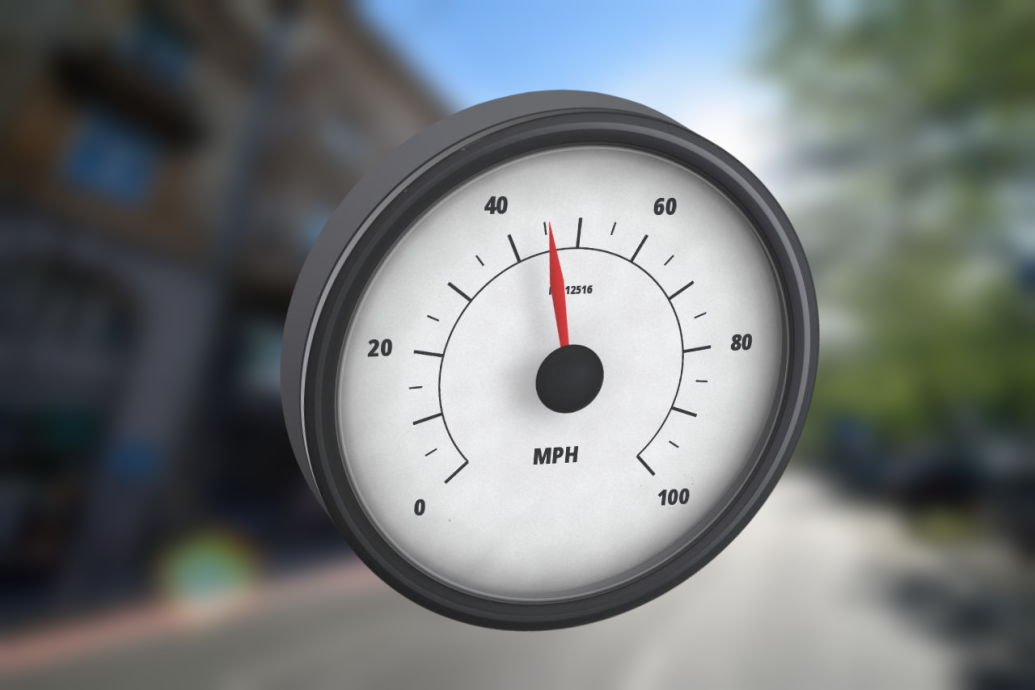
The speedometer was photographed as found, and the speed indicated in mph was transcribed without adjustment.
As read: 45 mph
